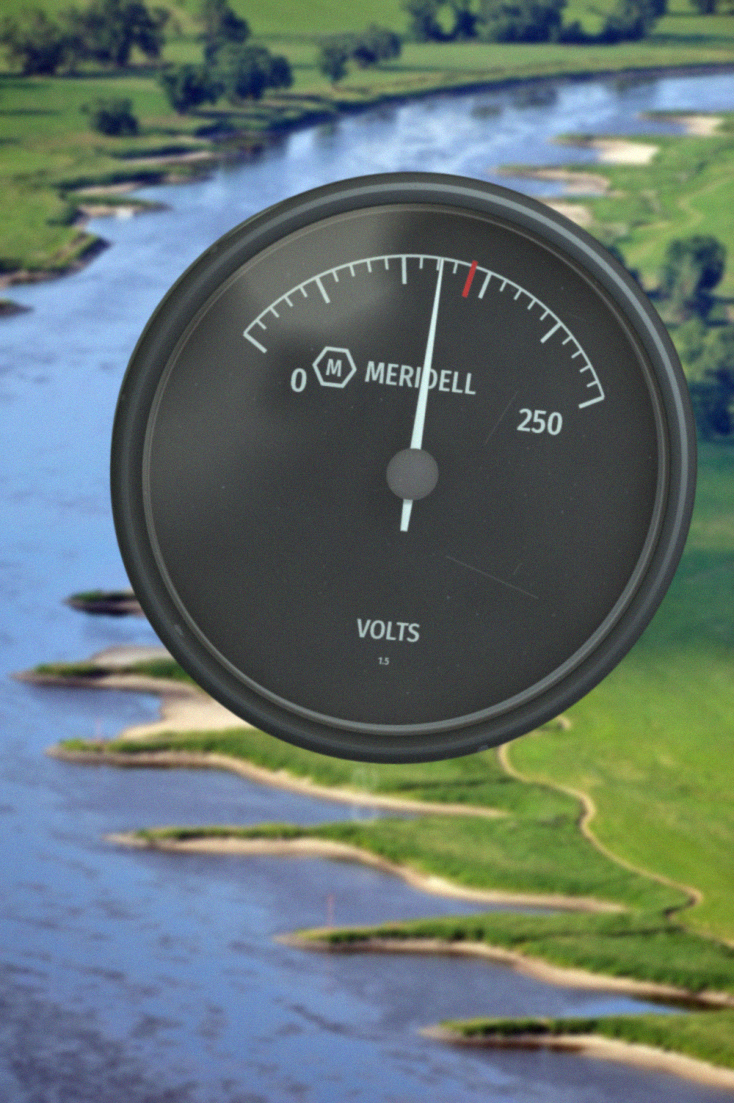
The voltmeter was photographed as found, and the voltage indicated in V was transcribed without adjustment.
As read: 120 V
